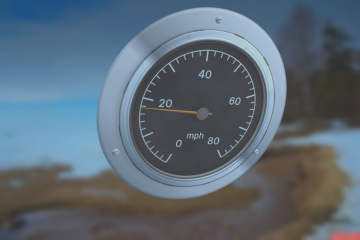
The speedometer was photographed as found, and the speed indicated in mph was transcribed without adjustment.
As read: 18 mph
